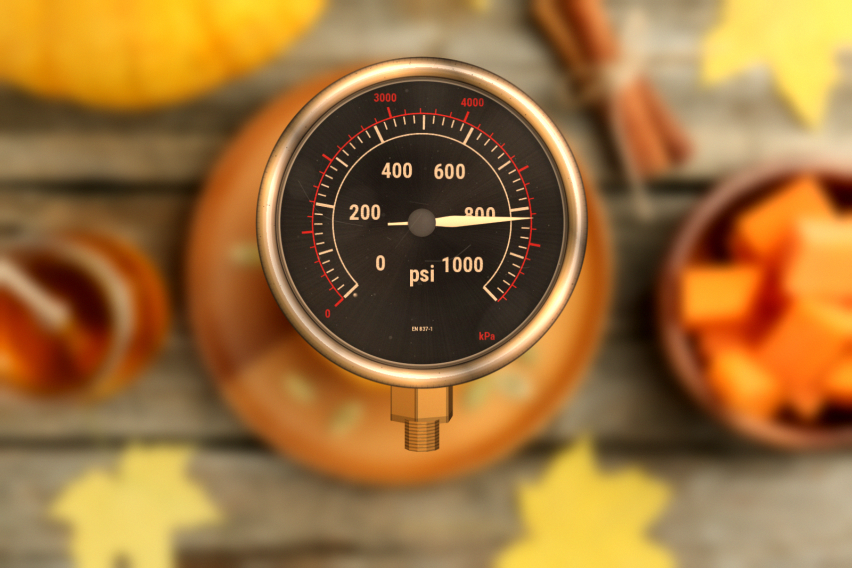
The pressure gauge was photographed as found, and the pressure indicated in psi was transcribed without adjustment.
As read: 820 psi
